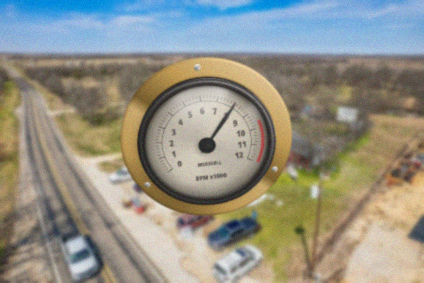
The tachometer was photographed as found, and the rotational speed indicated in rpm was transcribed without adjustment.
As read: 8000 rpm
